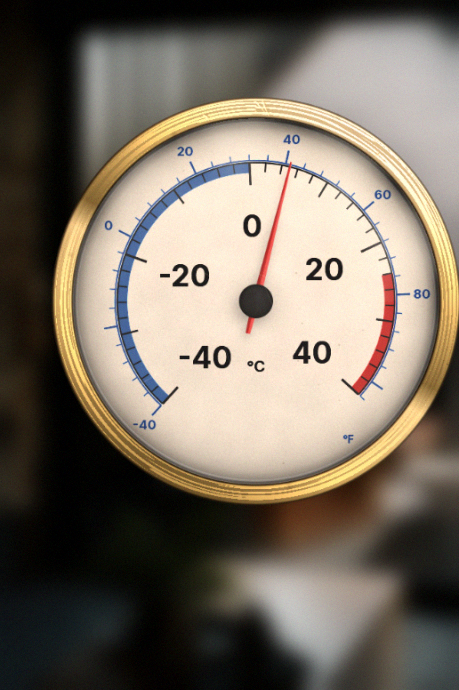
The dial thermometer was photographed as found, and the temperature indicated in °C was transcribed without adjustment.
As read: 5 °C
